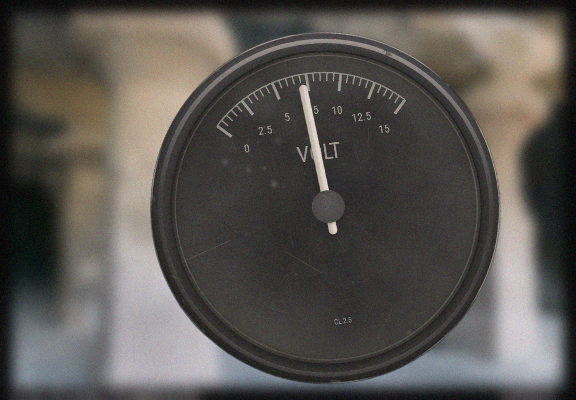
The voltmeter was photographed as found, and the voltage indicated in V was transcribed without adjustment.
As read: 7 V
